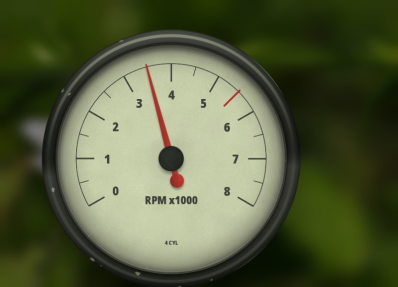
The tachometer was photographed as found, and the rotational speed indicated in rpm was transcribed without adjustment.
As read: 3500 rpm
